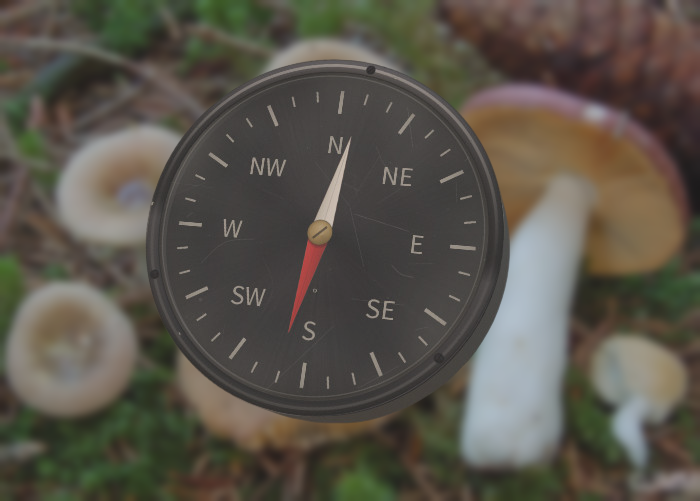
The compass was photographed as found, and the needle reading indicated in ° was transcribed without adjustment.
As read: 190 °
